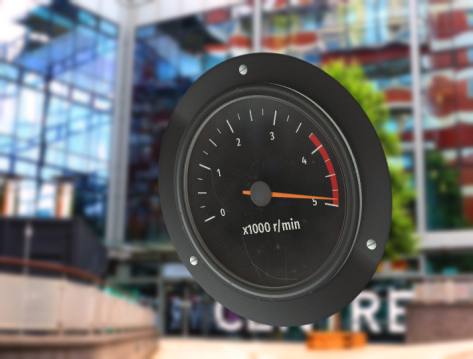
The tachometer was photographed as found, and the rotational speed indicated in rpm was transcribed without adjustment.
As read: 4875 rpm
